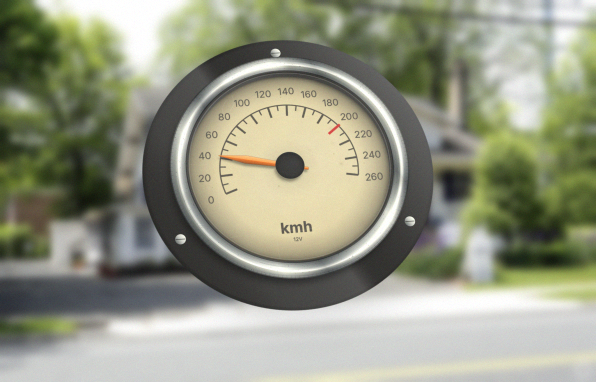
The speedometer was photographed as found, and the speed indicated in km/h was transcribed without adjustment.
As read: 40 km/h
